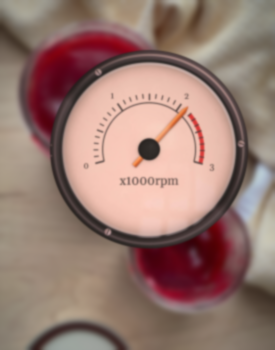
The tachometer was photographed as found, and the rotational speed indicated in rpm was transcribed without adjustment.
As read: 2100 rpm
